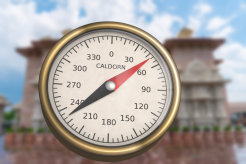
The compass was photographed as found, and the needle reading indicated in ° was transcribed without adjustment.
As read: 50 °
